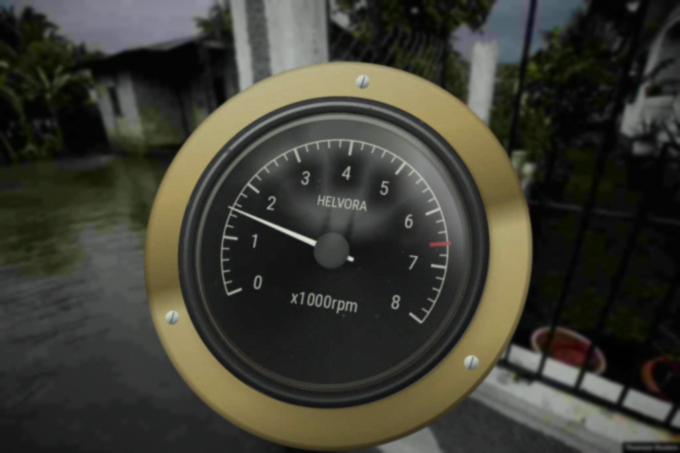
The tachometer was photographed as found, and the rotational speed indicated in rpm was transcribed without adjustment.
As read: 1500 rpm
